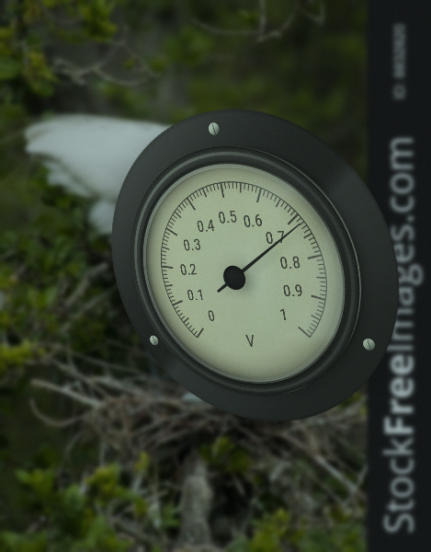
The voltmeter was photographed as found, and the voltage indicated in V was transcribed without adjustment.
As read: 0.72 V
